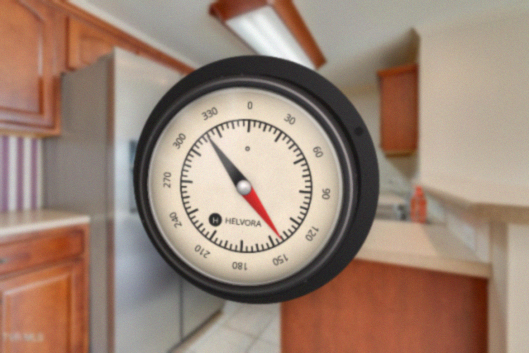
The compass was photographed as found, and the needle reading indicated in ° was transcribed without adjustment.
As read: 140 °
